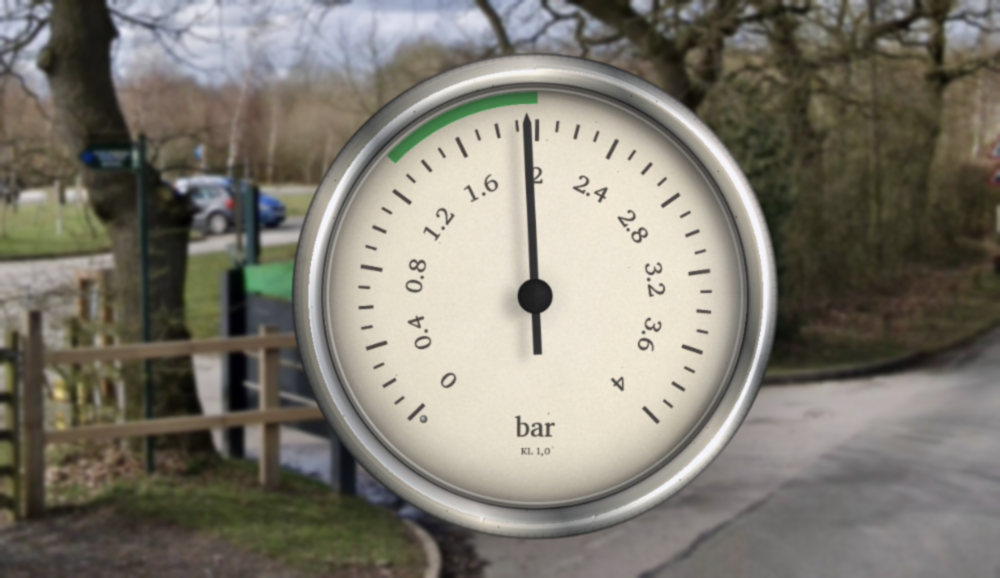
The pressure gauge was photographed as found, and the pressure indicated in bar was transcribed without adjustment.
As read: 1.95 bar
